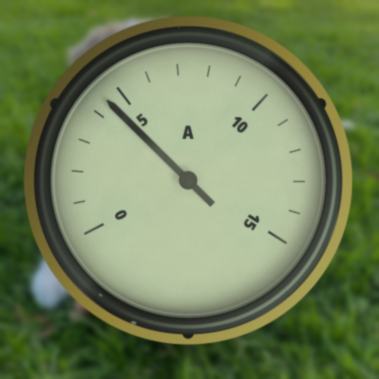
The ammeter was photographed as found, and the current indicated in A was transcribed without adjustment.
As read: 4.5 A
